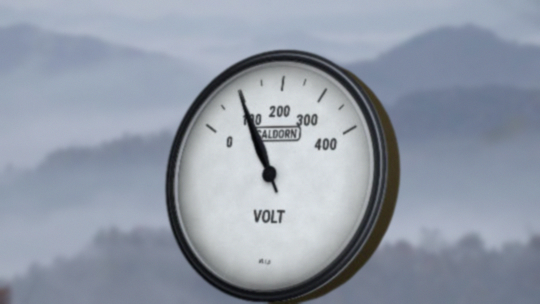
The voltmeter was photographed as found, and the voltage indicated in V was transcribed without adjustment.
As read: 100 V
